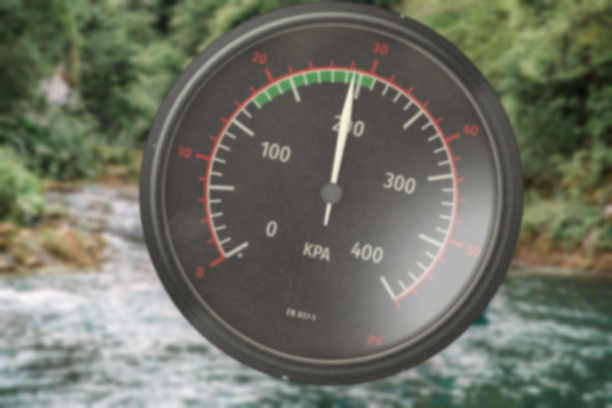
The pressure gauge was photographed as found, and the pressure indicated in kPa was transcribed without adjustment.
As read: 195 kPa
